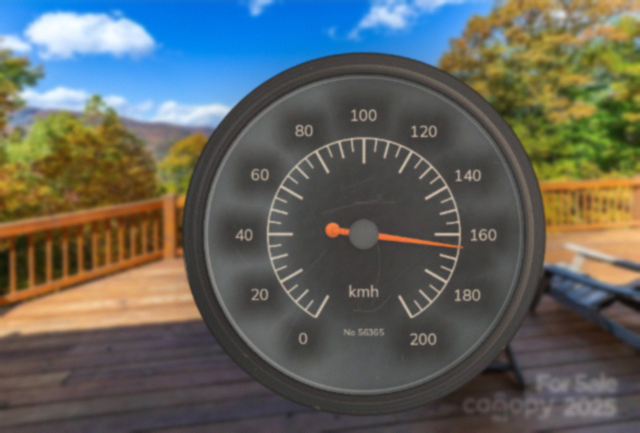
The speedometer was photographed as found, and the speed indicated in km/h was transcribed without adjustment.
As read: 165 km/h
